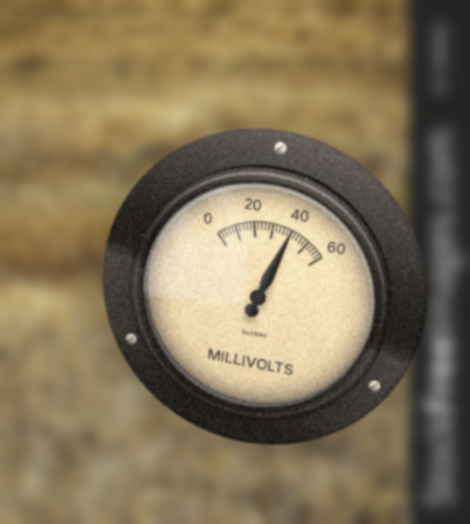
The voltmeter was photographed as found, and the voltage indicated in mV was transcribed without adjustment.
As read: 40 mV
